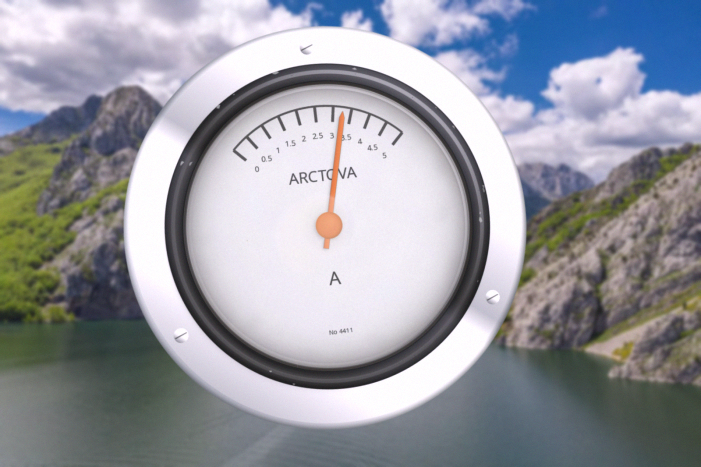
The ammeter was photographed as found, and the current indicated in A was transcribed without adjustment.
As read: 3.25 A
